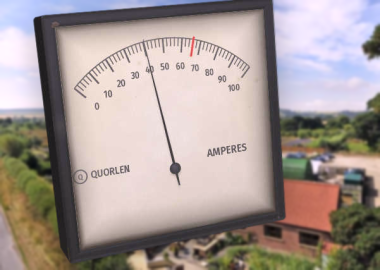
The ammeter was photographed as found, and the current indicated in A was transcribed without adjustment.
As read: 40 A
